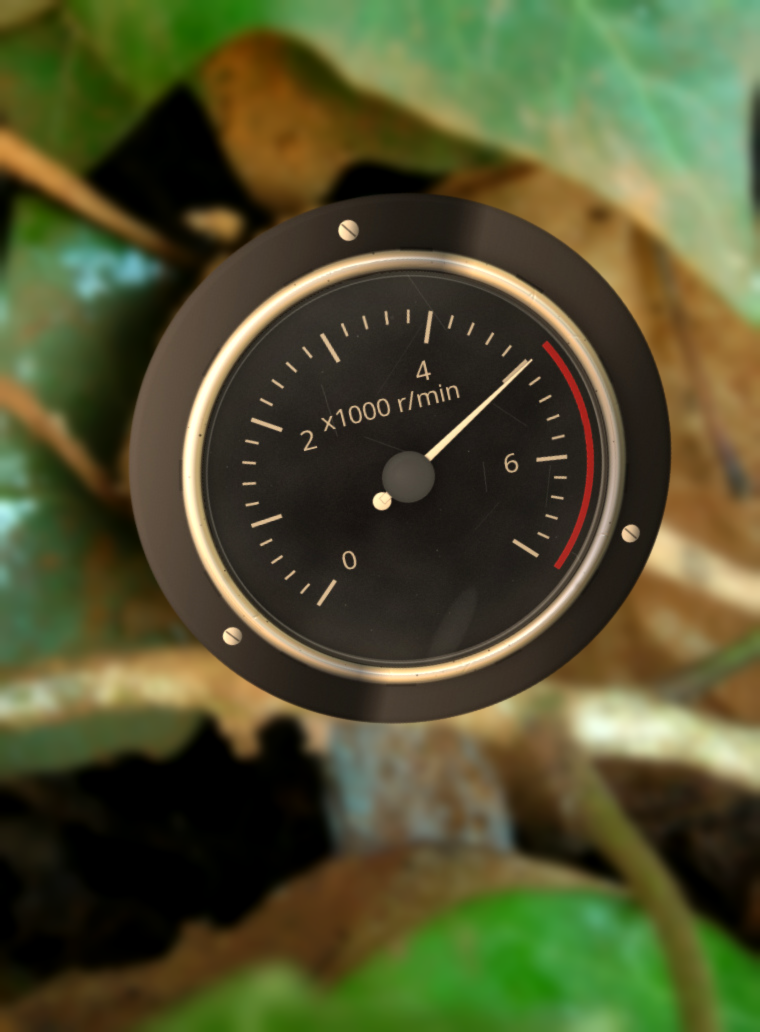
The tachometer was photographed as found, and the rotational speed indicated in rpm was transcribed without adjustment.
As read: 5000 rpm
